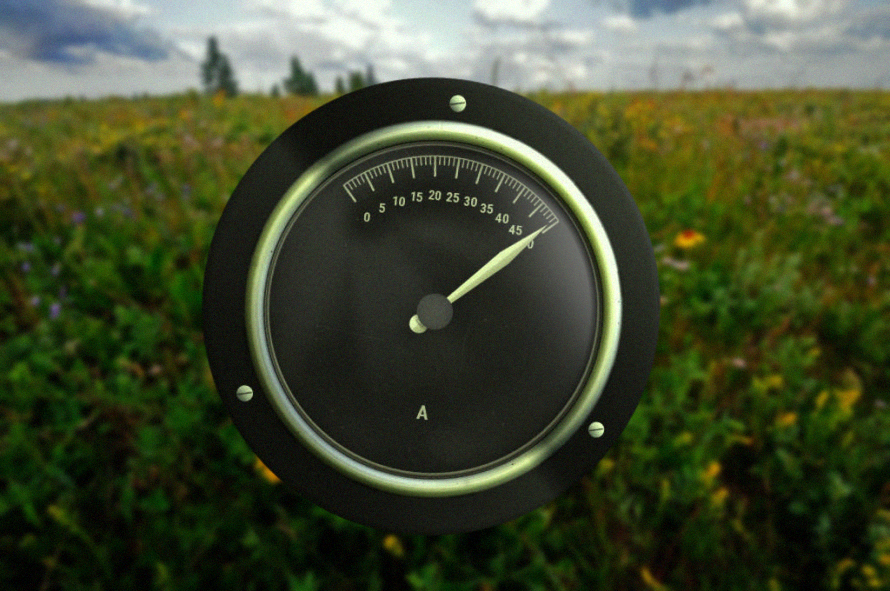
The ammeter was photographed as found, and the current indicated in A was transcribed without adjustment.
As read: 49 A
